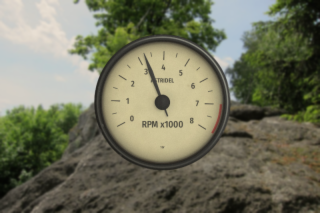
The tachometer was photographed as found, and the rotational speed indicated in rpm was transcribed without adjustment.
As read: 3250 rpm
